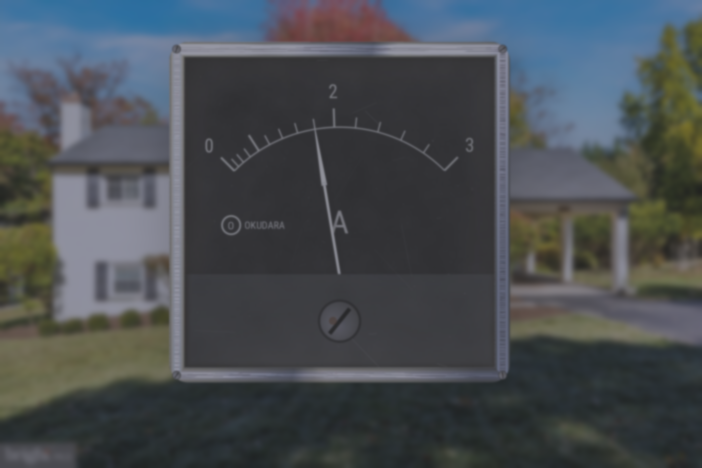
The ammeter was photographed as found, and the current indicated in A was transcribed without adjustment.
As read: 1.8 A
